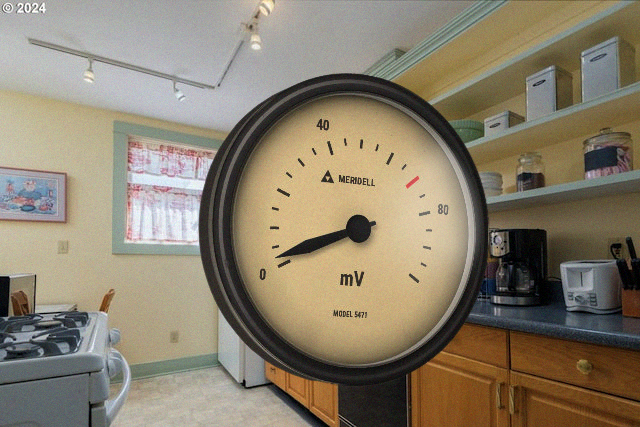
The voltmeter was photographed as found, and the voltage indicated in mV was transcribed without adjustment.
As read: 2.5 mV
